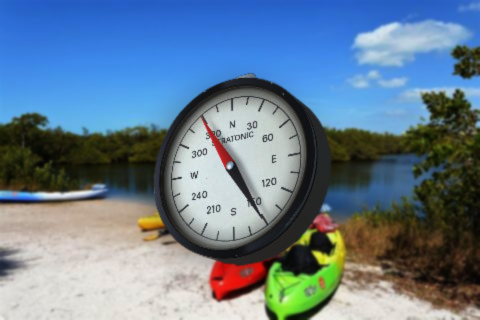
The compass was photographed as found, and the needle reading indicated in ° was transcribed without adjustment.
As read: 330 °
